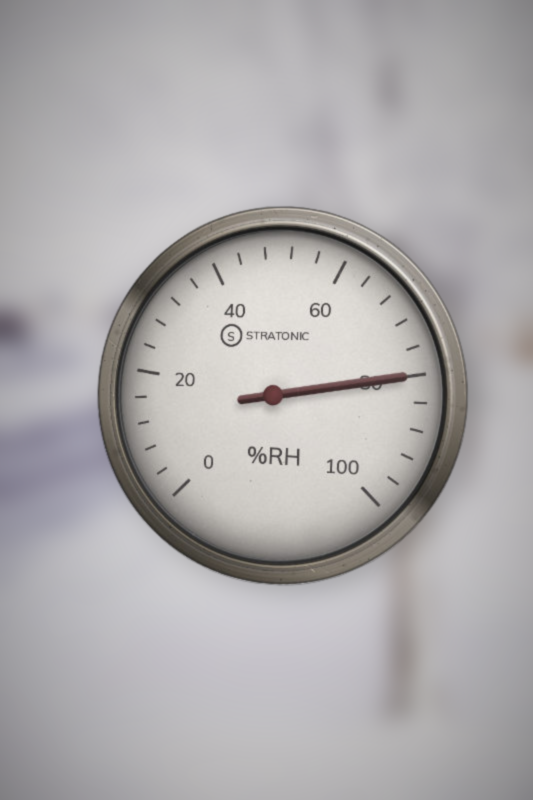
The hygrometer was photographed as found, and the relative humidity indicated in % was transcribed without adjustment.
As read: 80 %
